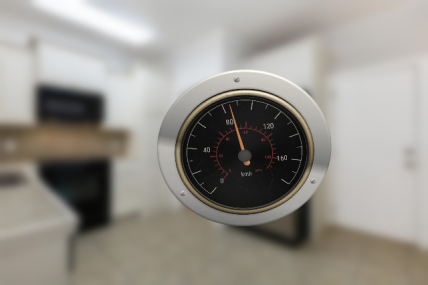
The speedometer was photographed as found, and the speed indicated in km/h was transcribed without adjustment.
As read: 85 km/h
